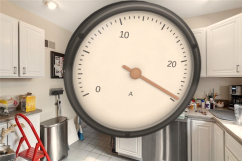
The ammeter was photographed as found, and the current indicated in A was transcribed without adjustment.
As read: 24.5 A
